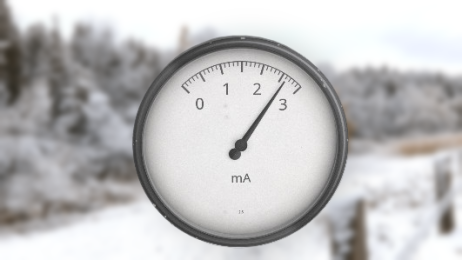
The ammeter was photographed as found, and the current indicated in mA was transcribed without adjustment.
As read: 2.6 mA
